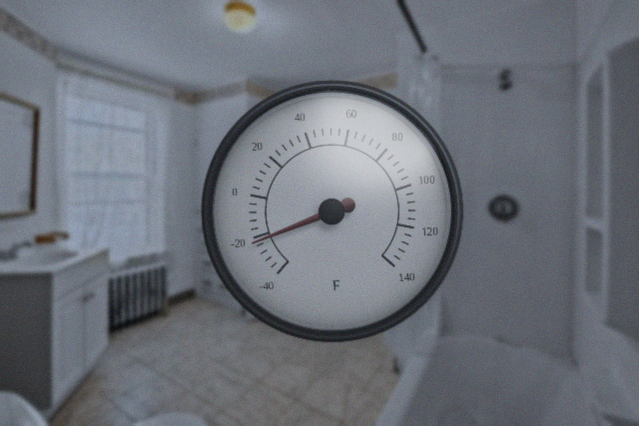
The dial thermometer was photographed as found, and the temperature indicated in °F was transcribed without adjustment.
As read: -22 °F
